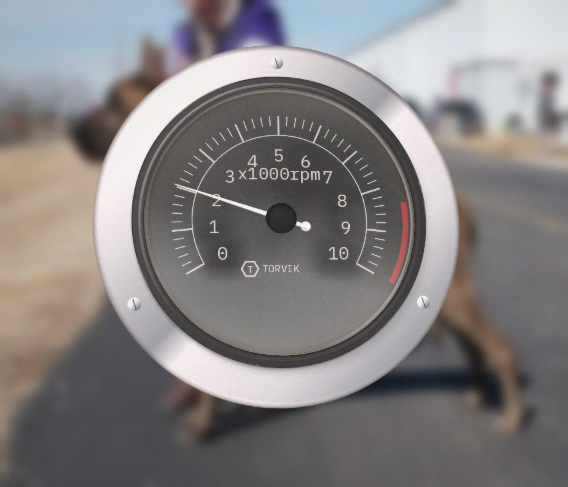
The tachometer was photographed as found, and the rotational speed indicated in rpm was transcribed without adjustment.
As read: 2000 rpm
